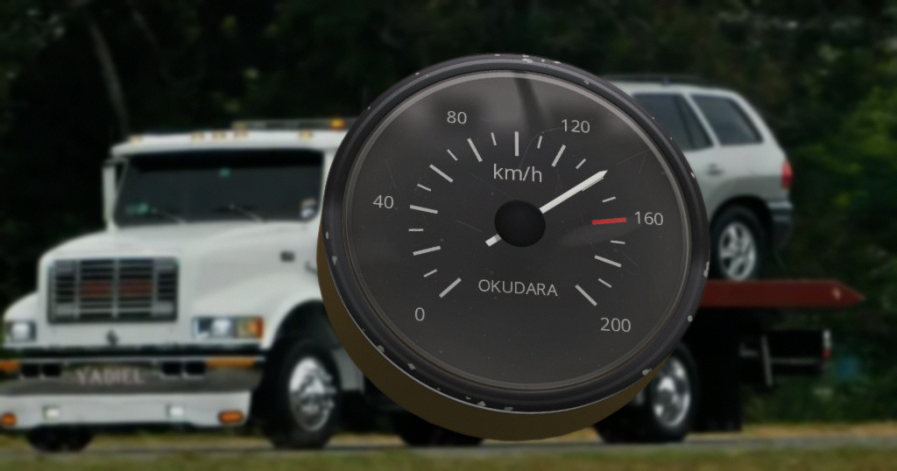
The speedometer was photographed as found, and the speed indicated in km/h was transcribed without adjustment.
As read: 140 km/h
